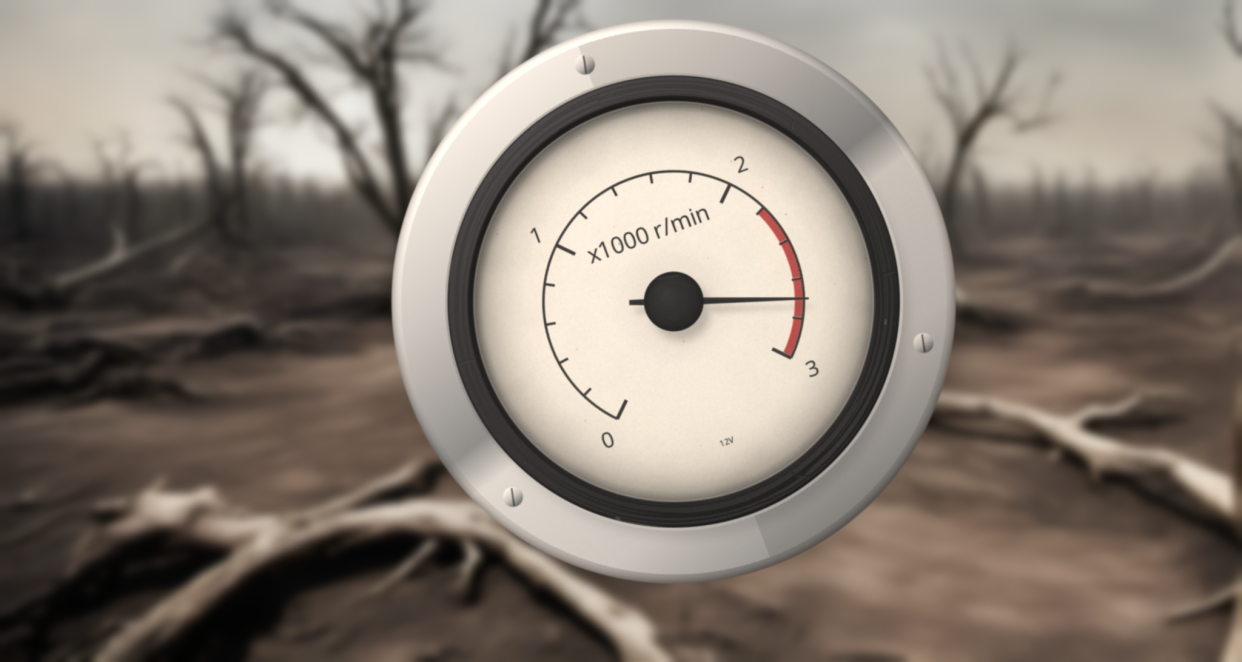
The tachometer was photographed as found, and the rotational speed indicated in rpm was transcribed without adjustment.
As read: 2700 rpm
